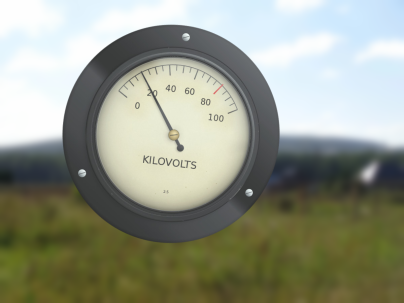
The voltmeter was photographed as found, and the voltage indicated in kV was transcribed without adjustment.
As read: 20 kV
